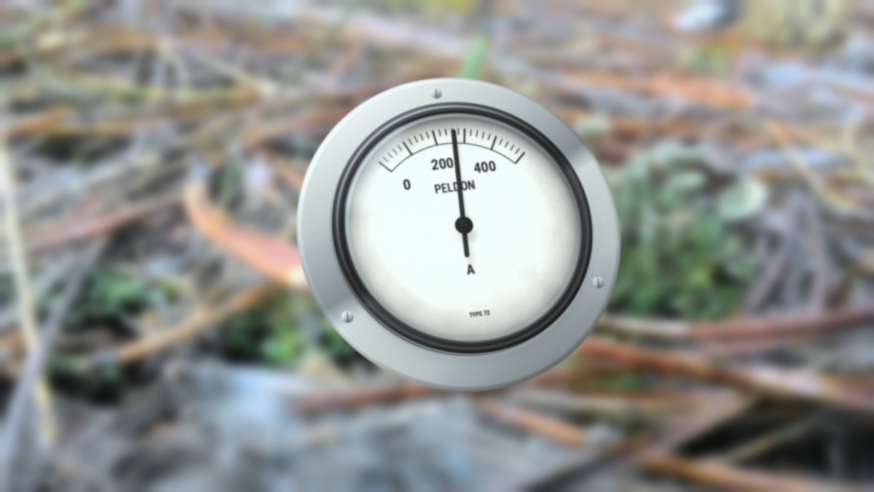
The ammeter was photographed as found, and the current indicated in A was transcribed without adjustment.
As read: 260 A
